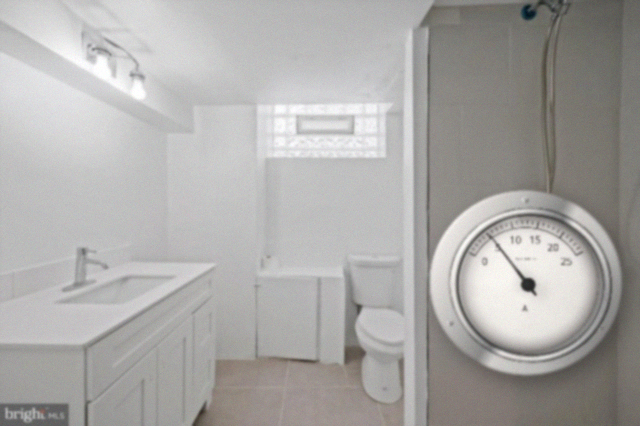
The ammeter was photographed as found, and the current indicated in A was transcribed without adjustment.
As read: 5 A
